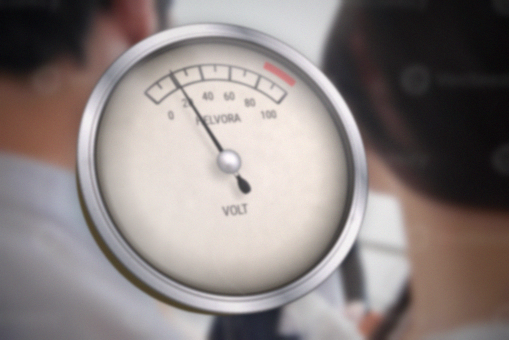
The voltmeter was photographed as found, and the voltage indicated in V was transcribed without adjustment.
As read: 20 V
